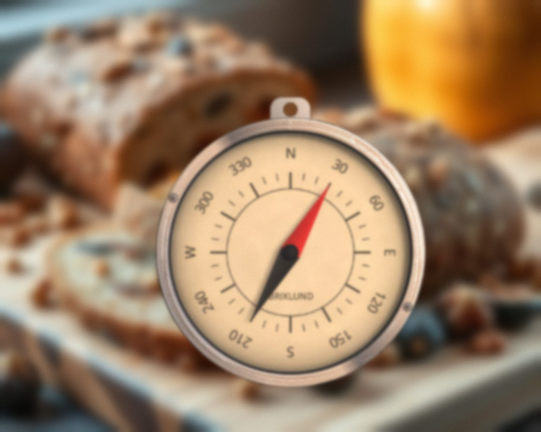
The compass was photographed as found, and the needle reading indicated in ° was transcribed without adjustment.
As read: 30 °
